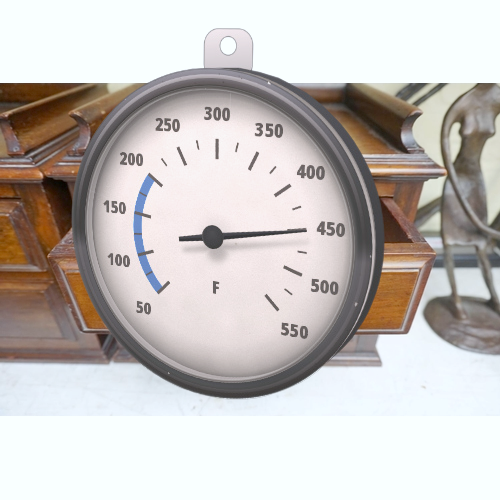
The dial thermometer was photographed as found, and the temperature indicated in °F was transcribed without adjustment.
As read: 450 °F
